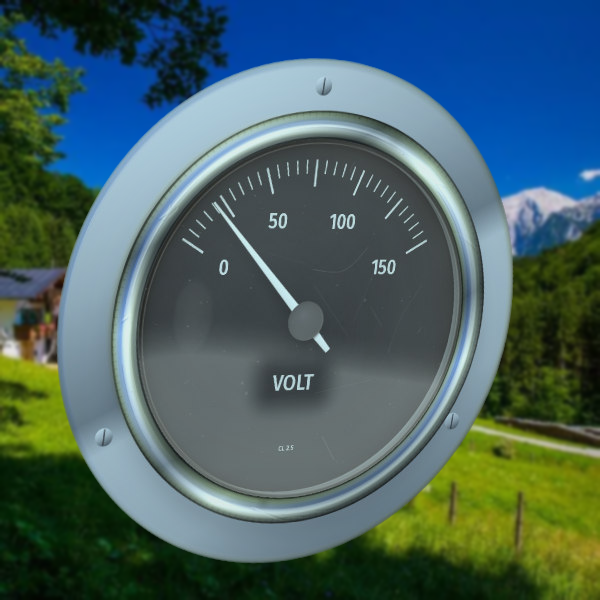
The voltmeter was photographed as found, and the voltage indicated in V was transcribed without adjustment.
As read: 20 V
